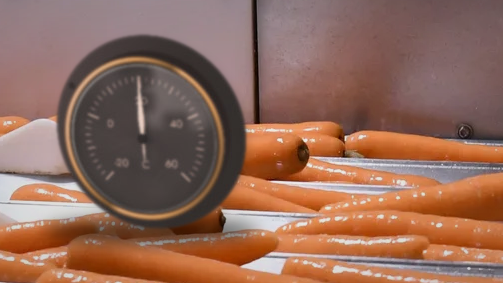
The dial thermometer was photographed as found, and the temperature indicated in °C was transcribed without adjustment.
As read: 20 °C
